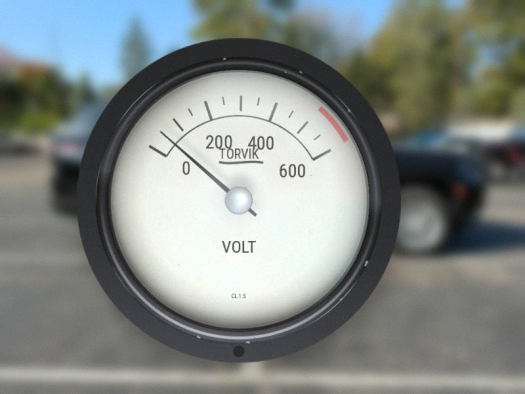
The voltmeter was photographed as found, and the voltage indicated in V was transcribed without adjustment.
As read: 50 V
